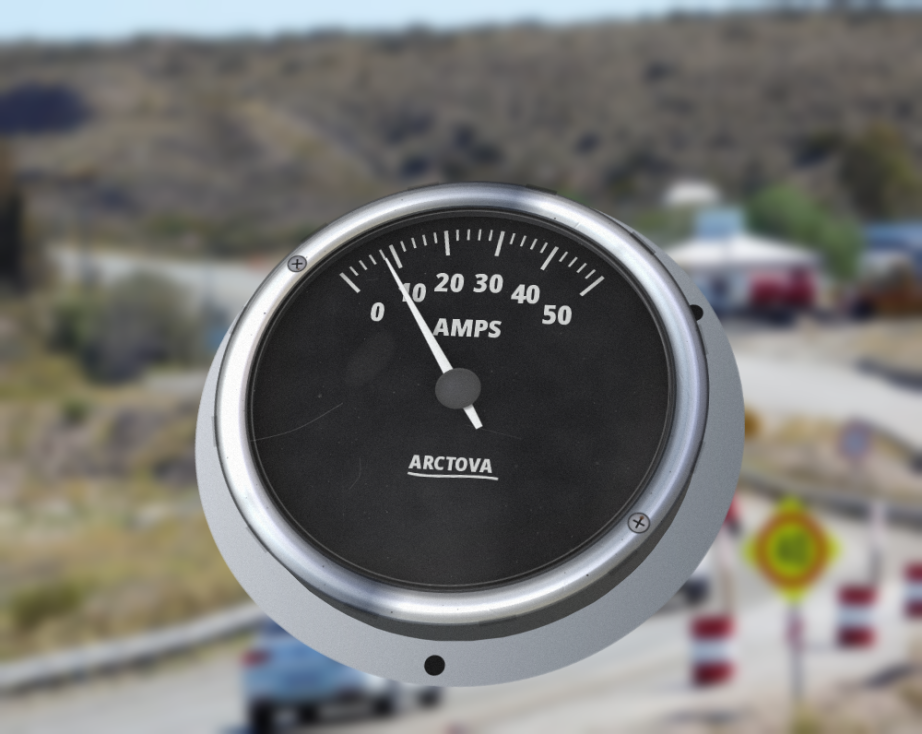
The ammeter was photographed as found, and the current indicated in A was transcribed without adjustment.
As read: 8 A
